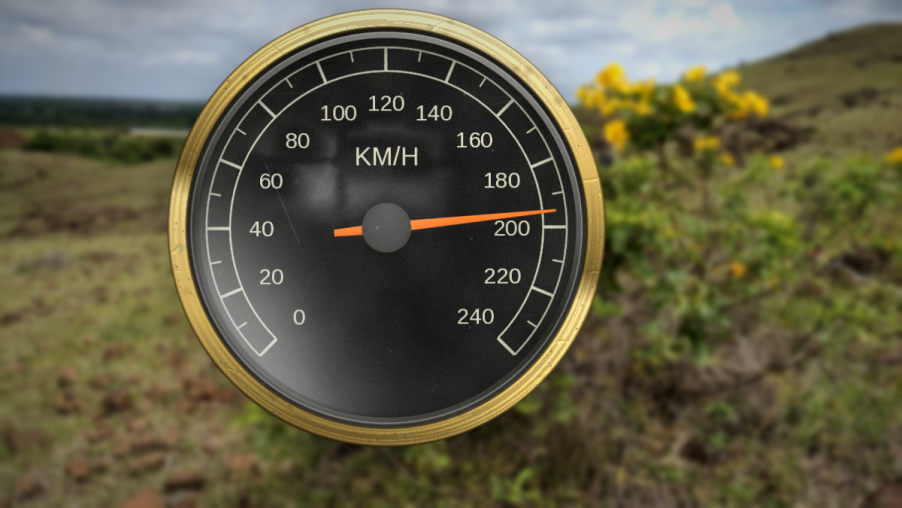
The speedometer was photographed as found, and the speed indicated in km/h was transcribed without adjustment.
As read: 195 km/h
